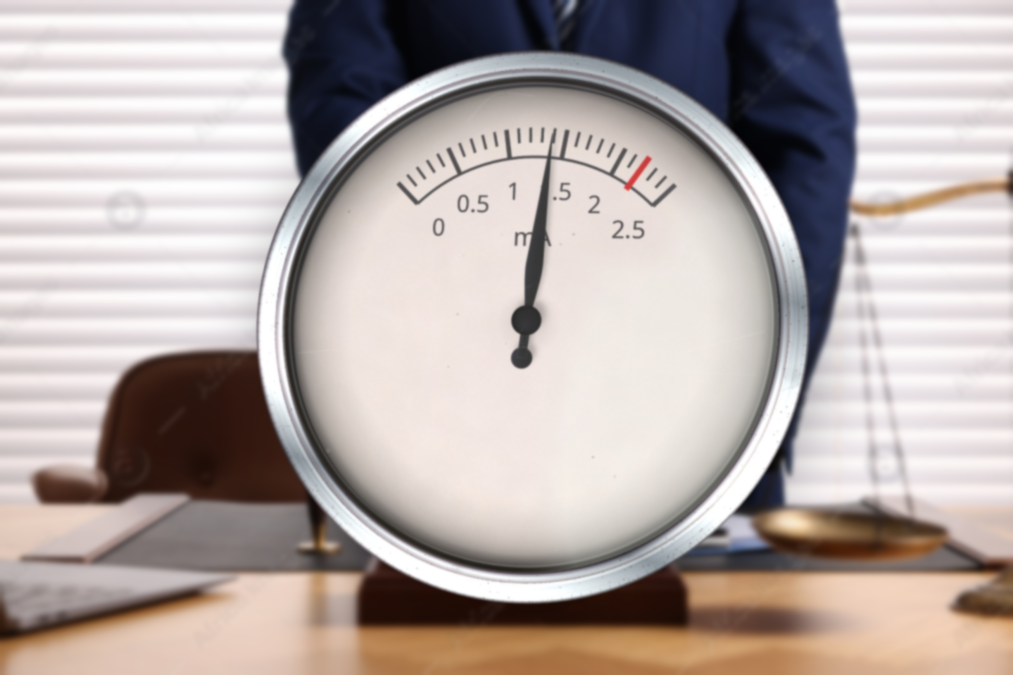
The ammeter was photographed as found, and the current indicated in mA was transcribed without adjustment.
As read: 1.4 mA
